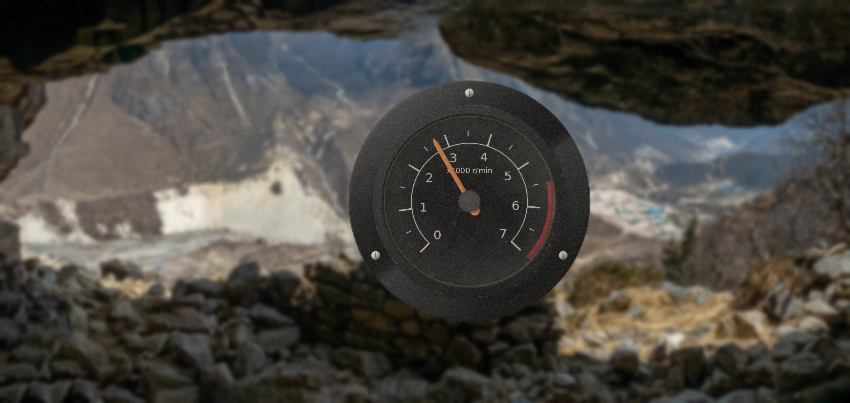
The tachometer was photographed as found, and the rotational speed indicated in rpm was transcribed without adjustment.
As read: 2750 rpm
